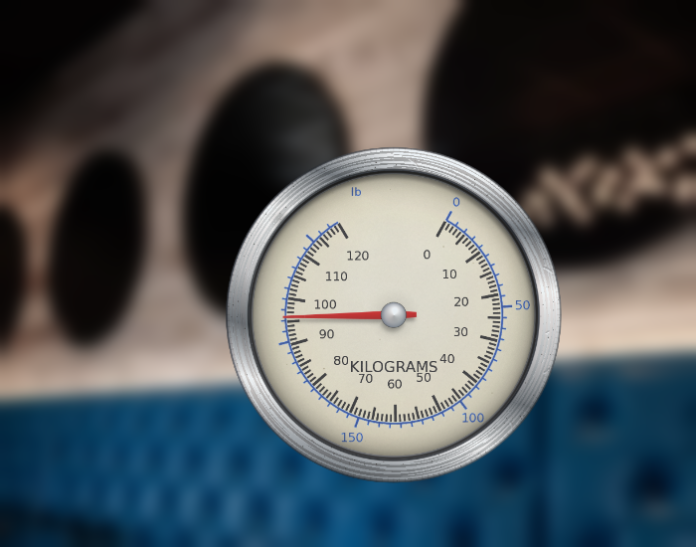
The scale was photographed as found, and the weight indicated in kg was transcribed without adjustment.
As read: 96 kg
